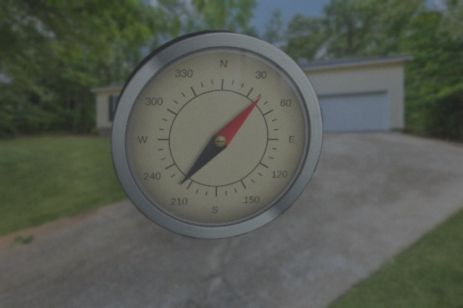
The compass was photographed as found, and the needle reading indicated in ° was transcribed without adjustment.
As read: 40 °
